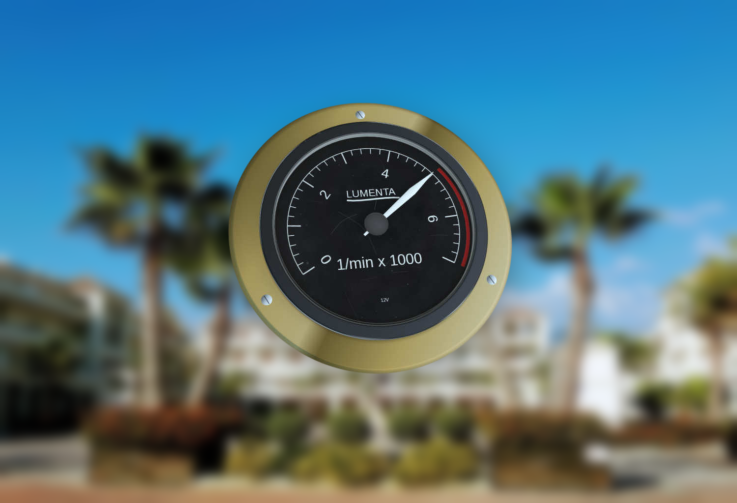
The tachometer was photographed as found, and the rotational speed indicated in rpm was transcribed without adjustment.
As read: 5000 rpm
